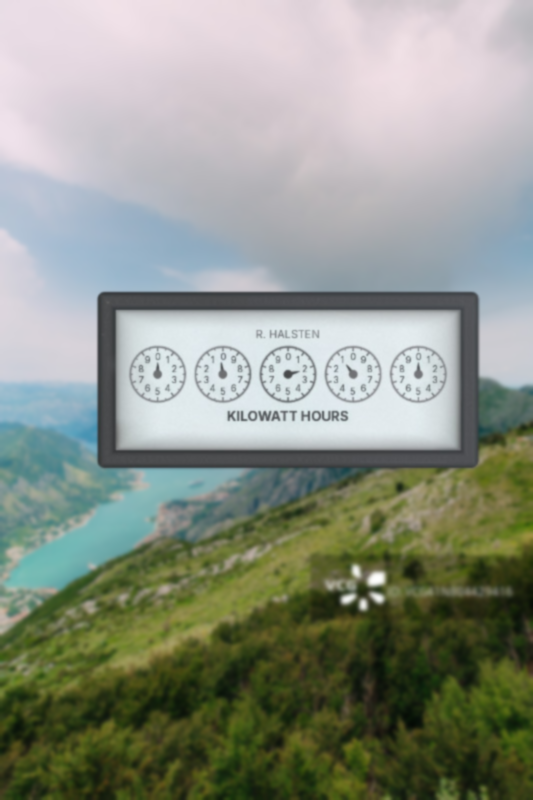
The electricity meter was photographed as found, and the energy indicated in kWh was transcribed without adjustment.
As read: 210 kWh
